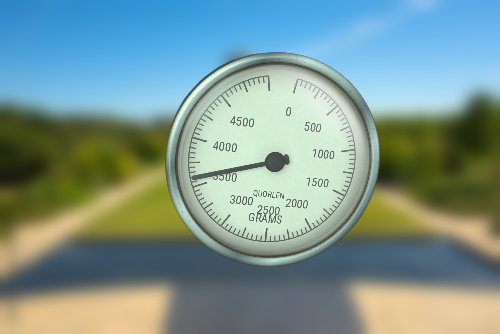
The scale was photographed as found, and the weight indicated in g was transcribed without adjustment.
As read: 3600 g
